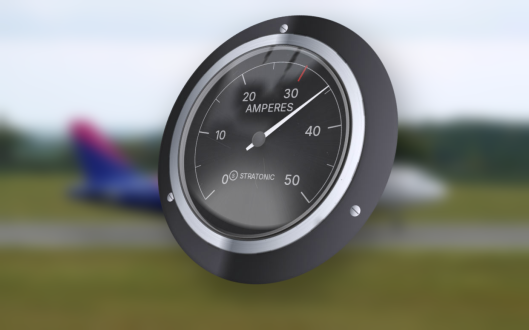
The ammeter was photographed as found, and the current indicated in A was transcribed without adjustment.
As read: 35 A
